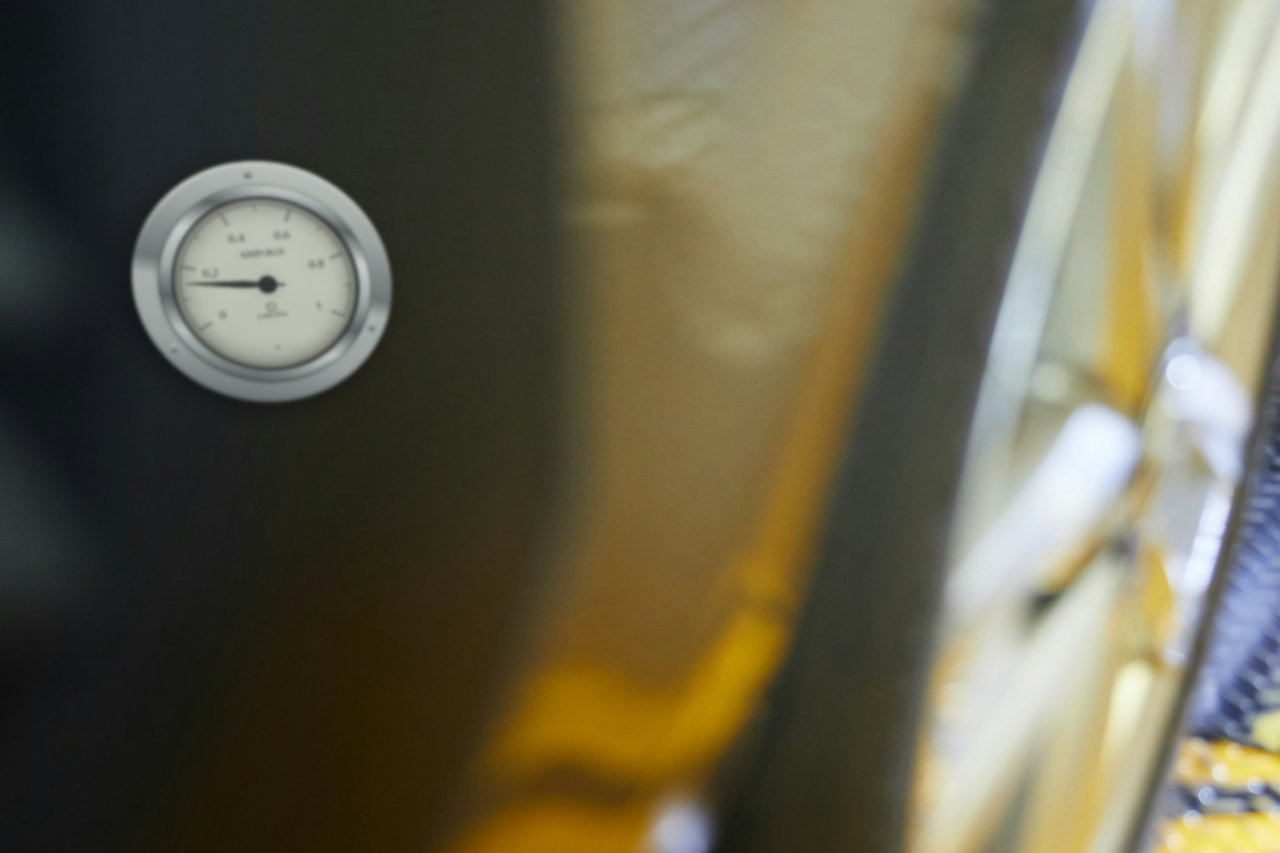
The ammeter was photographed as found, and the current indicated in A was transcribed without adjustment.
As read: 0.15 A
